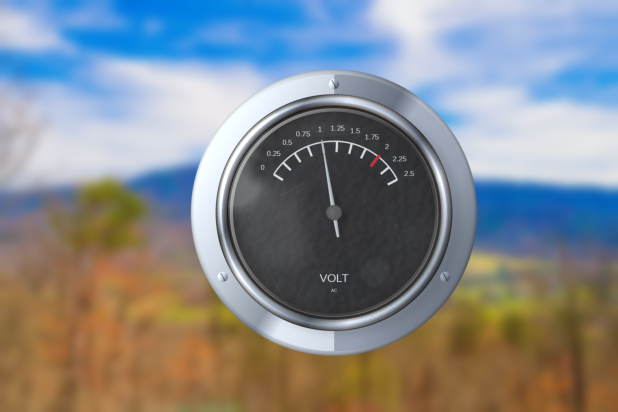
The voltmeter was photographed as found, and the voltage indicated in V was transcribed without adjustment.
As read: 1 V
